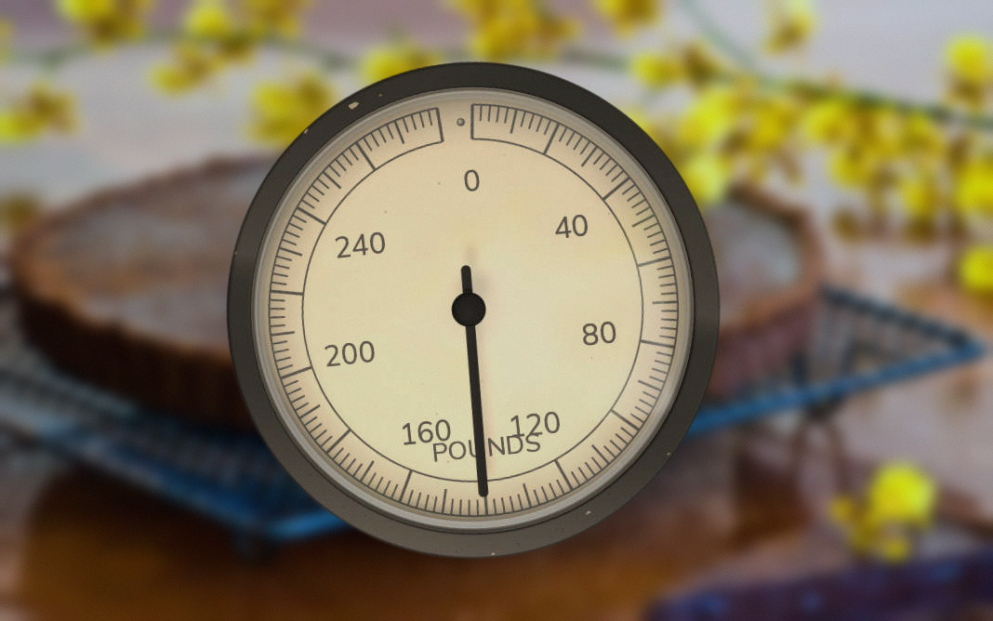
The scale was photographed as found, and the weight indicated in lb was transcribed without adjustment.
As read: 140 lb
